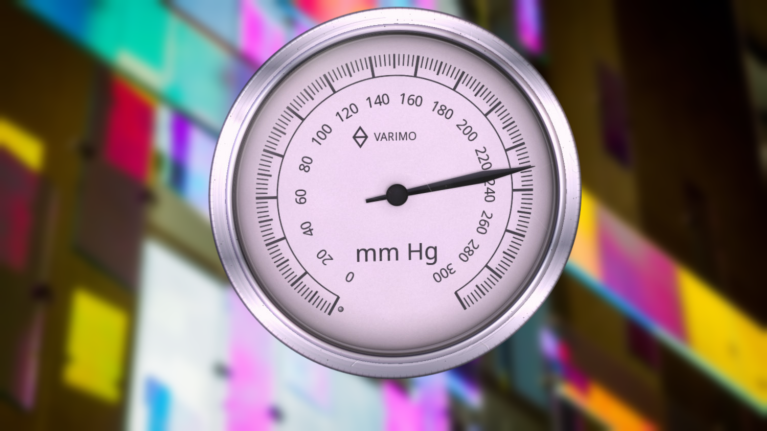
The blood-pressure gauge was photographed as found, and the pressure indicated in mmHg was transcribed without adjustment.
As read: 230 mmHg
